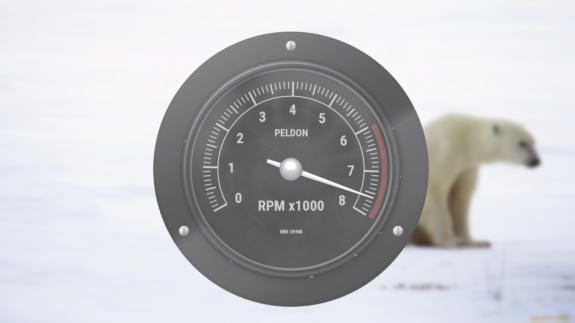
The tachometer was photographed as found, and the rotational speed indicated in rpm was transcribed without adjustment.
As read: 7600 rpm
